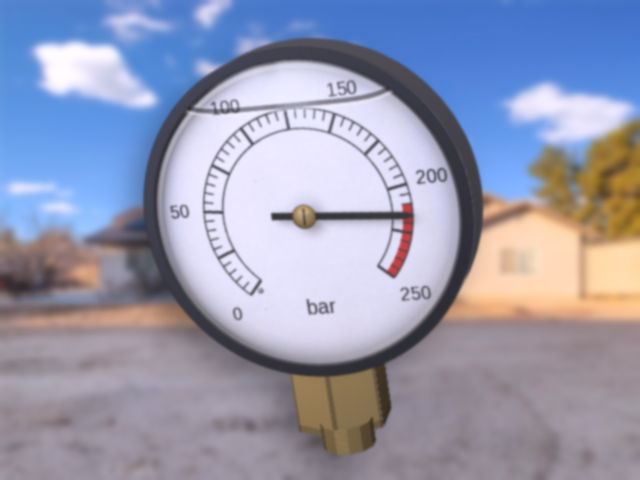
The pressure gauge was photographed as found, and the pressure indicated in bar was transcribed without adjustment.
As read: 215 bar
